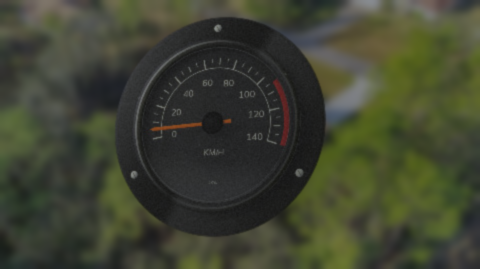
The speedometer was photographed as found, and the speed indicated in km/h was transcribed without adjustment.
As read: 5 km/h
